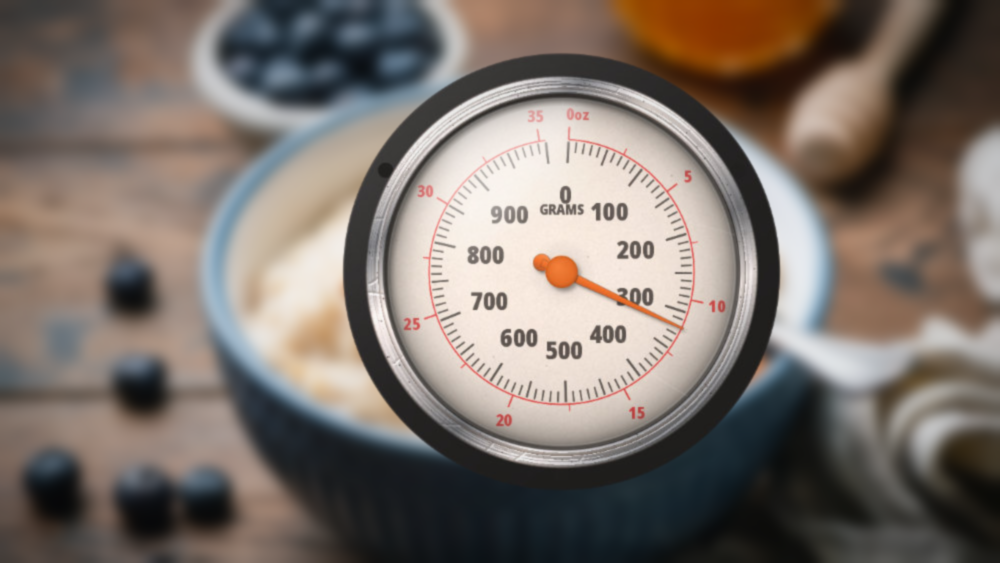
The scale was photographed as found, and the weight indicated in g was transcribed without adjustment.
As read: 320 g
